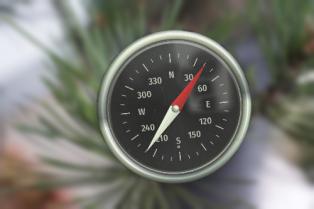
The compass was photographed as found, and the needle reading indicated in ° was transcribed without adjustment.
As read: 40 °
